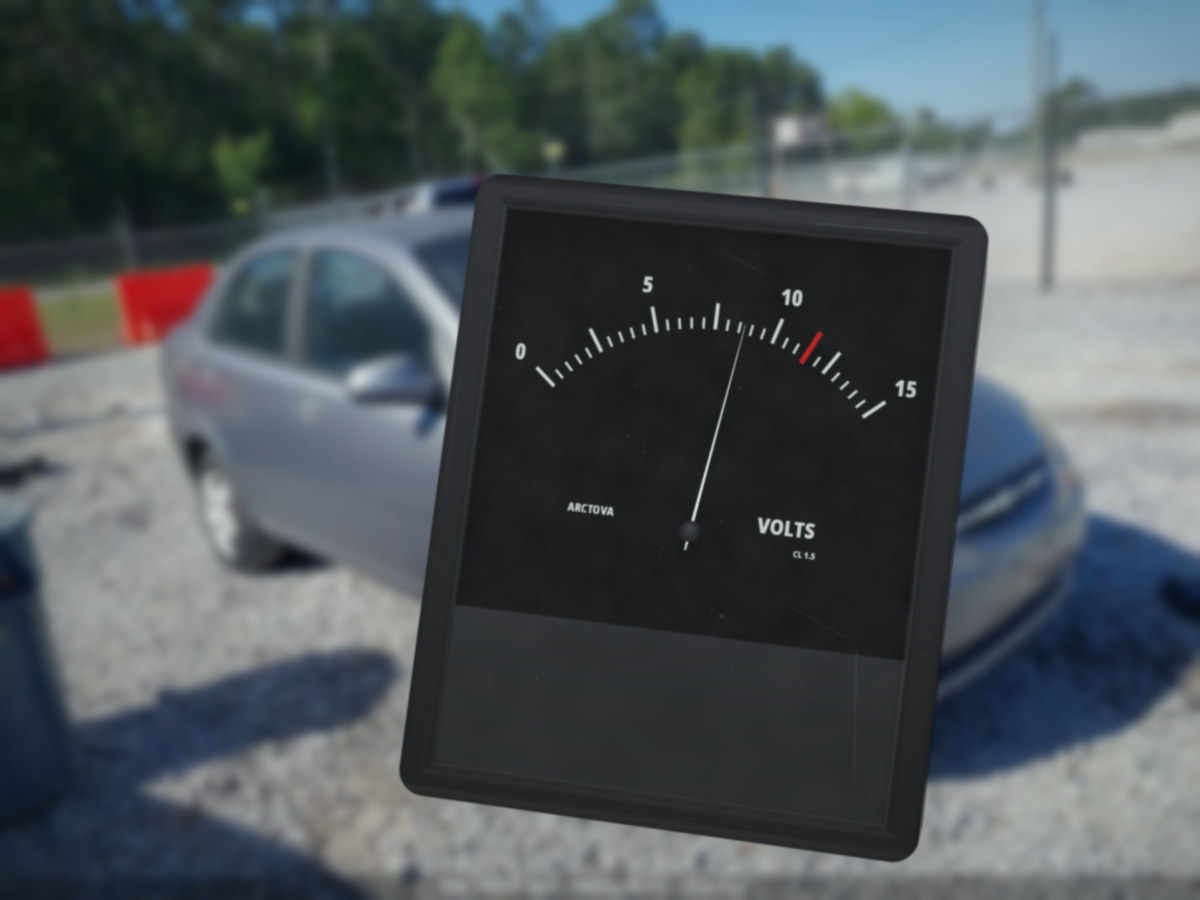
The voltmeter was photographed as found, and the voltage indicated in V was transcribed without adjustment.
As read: 8.75 V
